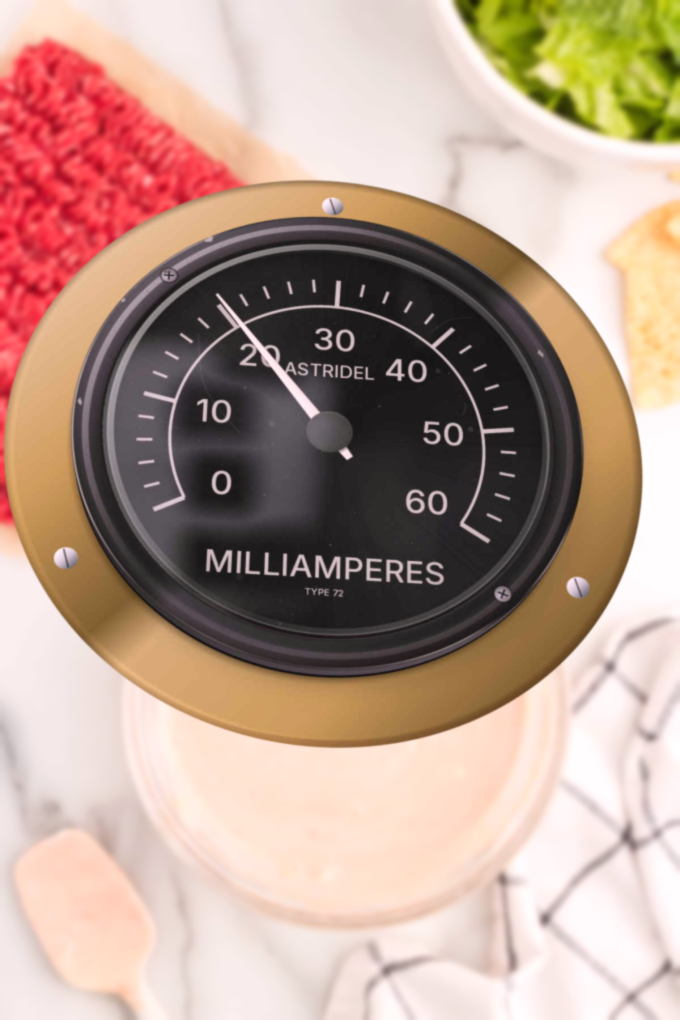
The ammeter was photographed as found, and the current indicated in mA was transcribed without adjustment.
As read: 20 mA
